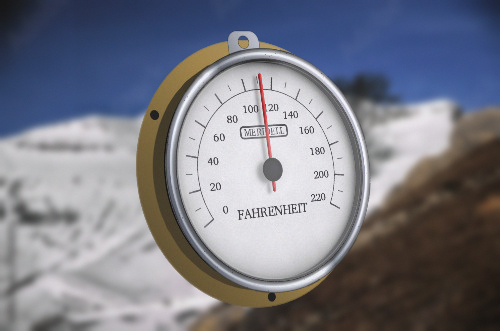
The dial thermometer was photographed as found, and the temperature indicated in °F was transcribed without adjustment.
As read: 110 °F
